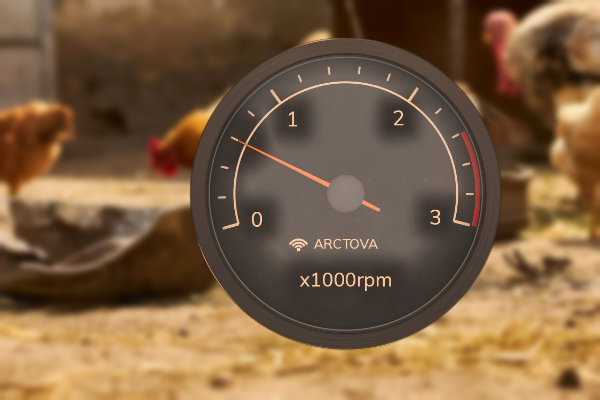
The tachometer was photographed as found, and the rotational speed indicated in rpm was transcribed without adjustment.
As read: 600 rpm
